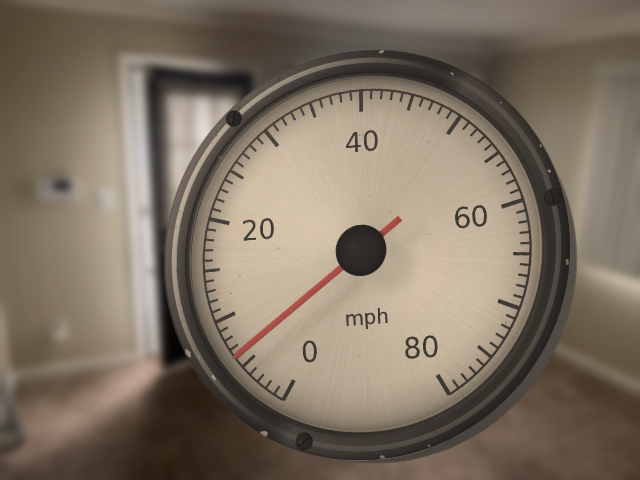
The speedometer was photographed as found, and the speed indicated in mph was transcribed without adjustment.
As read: 6 mph
